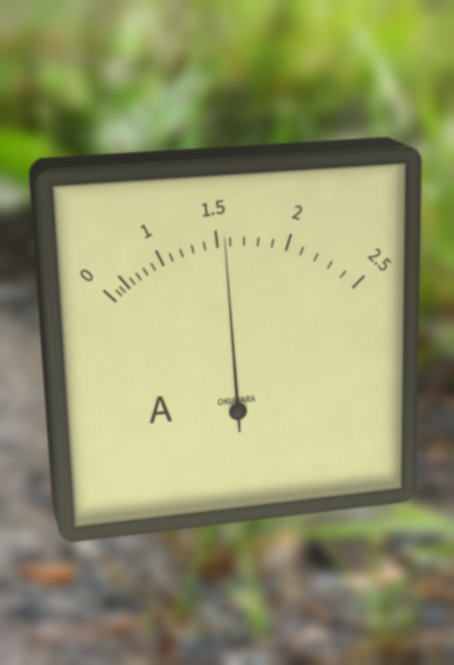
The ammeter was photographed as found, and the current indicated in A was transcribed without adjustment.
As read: 1.55 A
